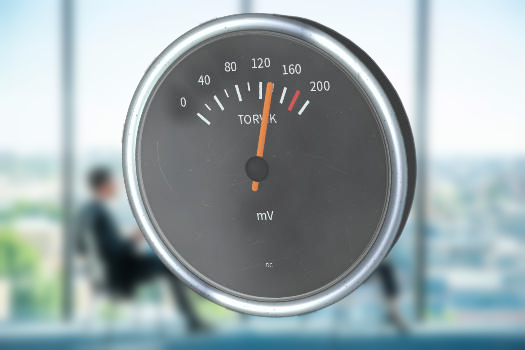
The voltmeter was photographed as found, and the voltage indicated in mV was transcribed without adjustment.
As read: 140 mV
